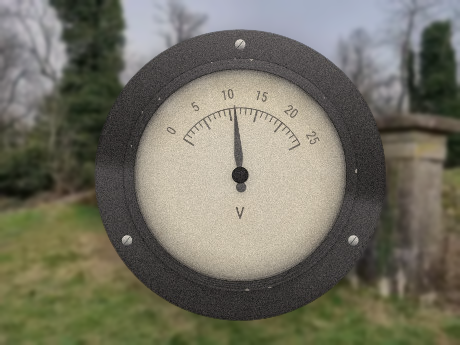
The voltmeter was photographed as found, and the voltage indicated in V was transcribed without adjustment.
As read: 11 V
